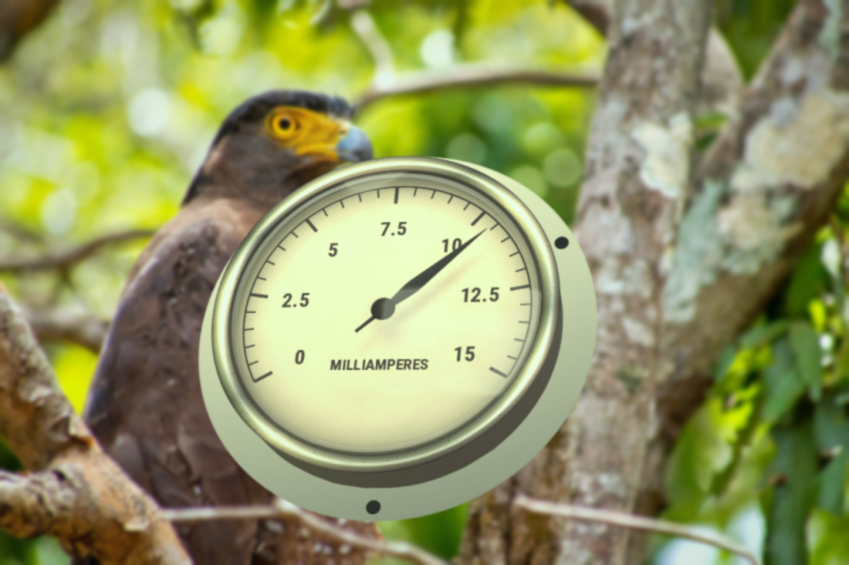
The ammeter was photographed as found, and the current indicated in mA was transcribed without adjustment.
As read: 10.5 mA
